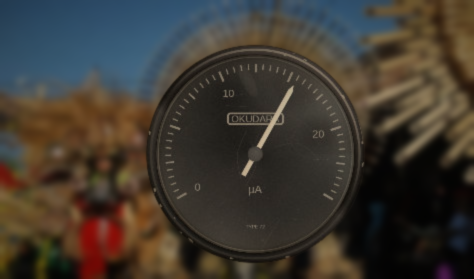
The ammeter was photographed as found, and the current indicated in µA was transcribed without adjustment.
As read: 15.5 µA
